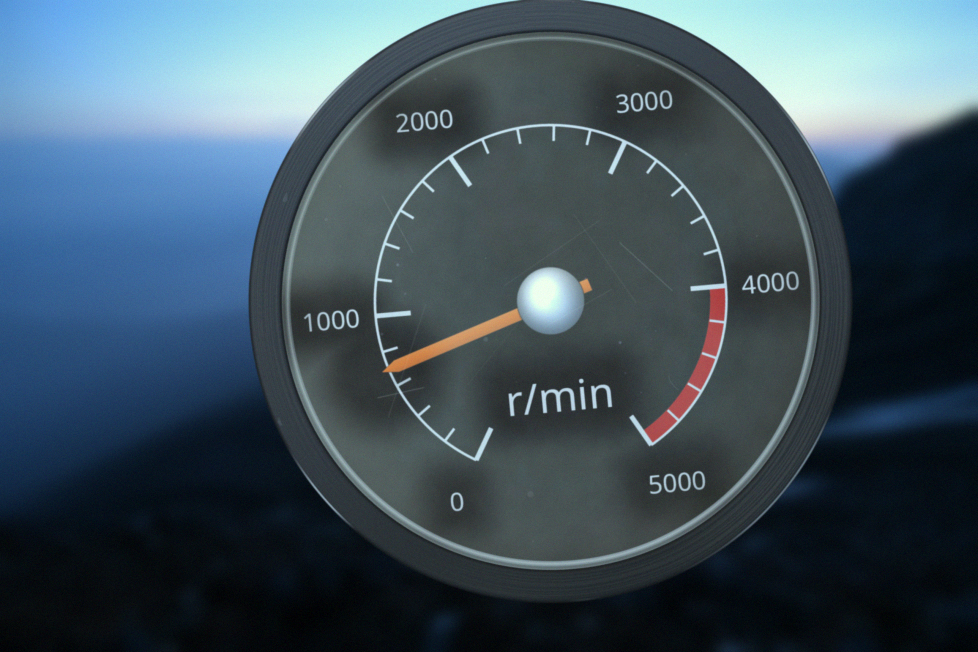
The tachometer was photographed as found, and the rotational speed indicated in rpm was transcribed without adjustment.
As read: 700 rpm
